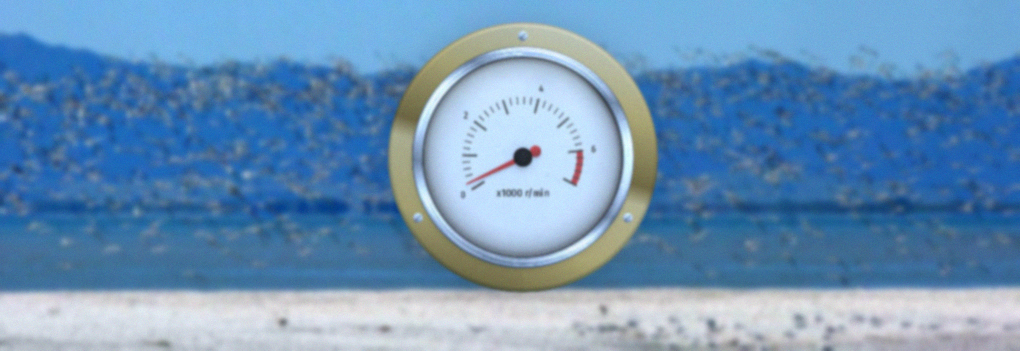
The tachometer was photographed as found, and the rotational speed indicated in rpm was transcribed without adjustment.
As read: 200 rpm
